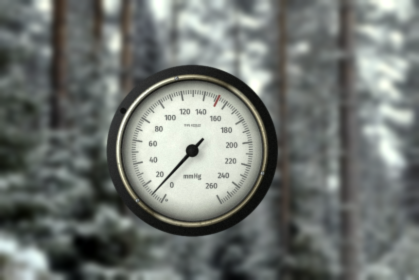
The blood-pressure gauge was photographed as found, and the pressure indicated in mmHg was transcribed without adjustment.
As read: 10 mmHg
